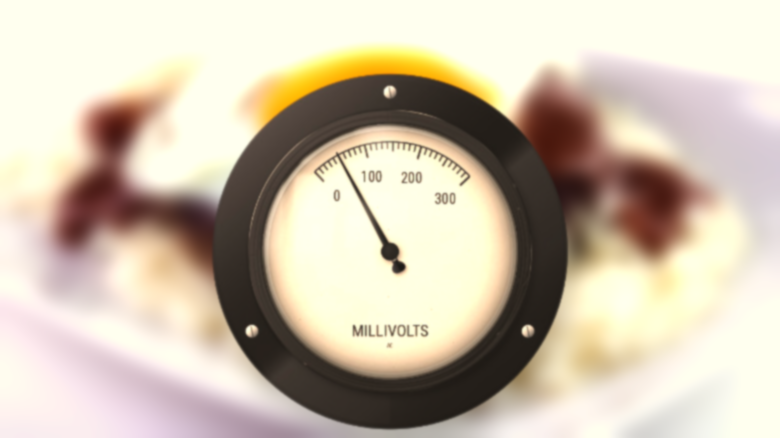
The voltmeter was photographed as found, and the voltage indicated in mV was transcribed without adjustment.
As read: 50 mV
